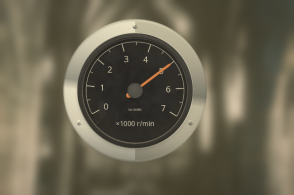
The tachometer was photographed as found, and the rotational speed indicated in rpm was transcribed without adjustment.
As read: 5000 rpm
